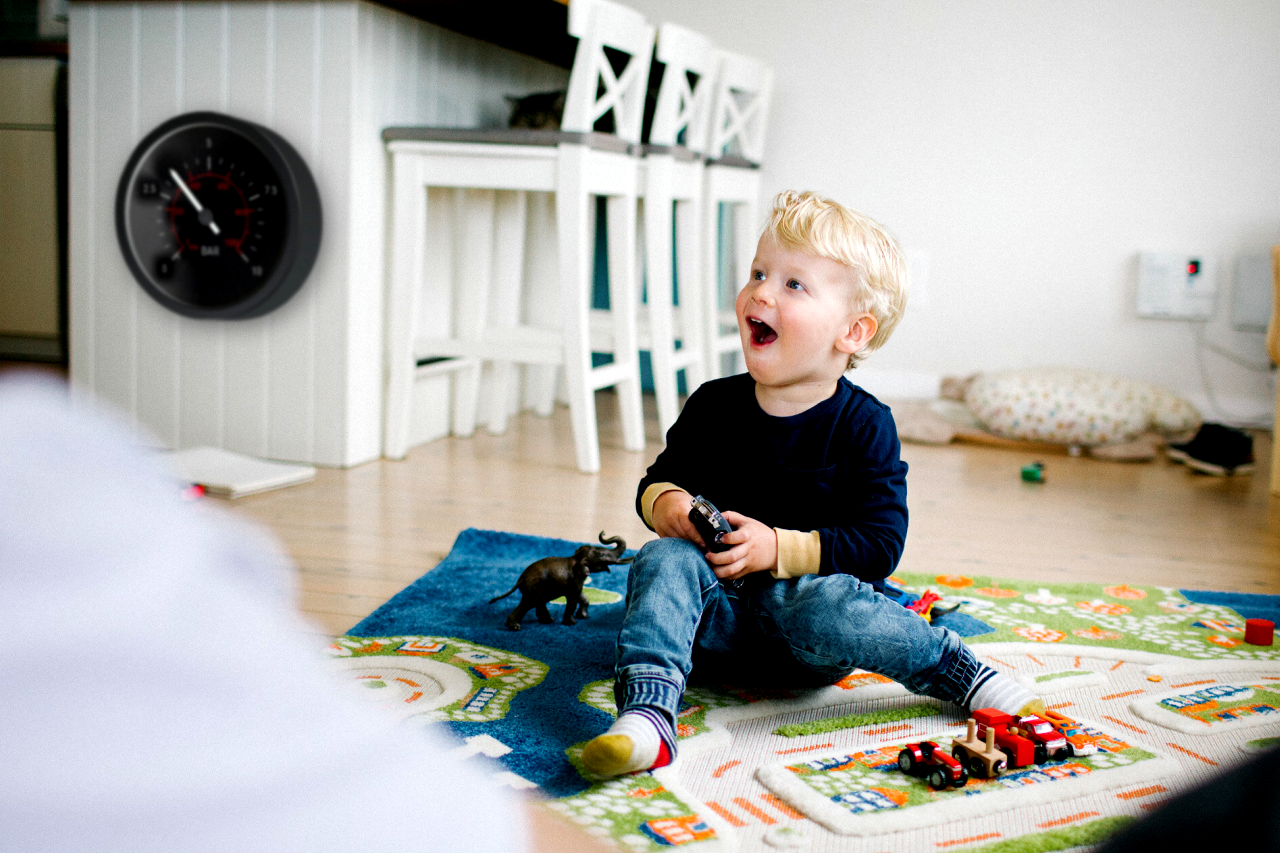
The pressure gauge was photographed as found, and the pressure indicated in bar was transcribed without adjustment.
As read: 3.5 bar
